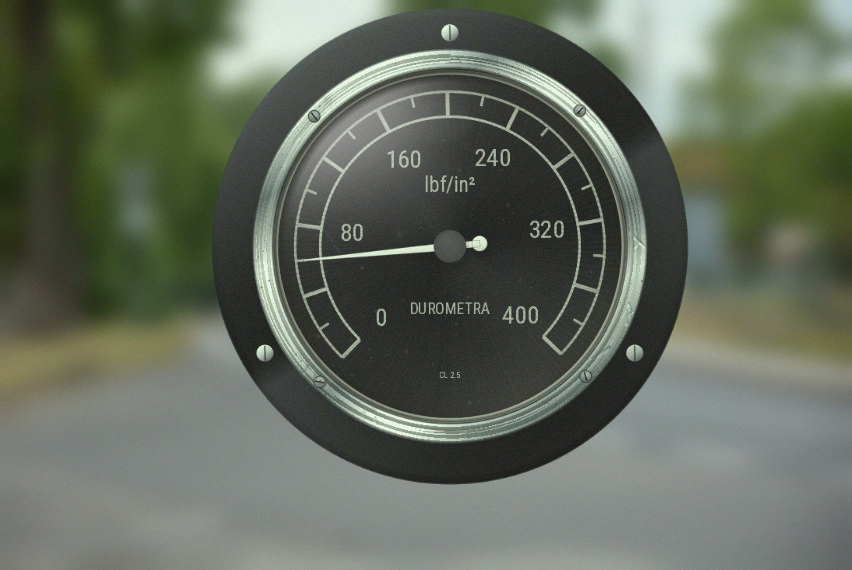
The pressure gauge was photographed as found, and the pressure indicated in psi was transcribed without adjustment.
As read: 60 psi
